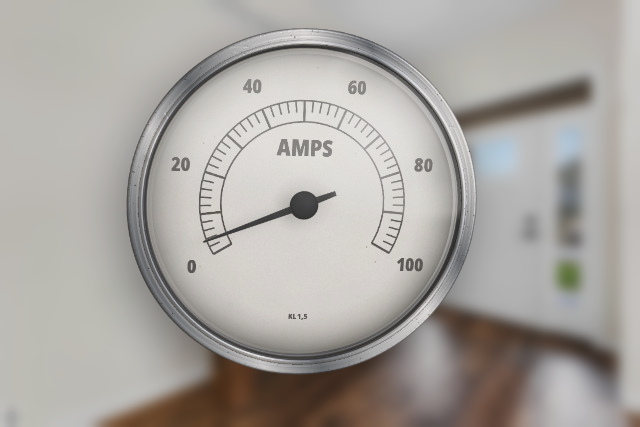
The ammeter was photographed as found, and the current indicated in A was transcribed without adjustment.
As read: 4 A
